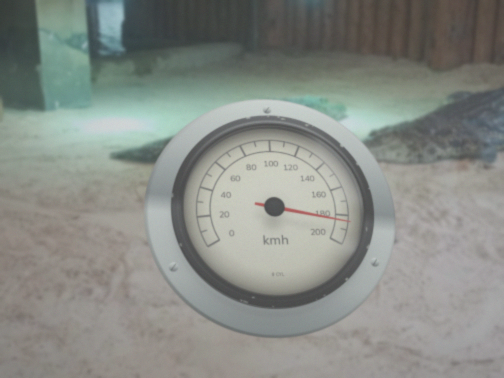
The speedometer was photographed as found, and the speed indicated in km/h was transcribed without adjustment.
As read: 185 km/h
